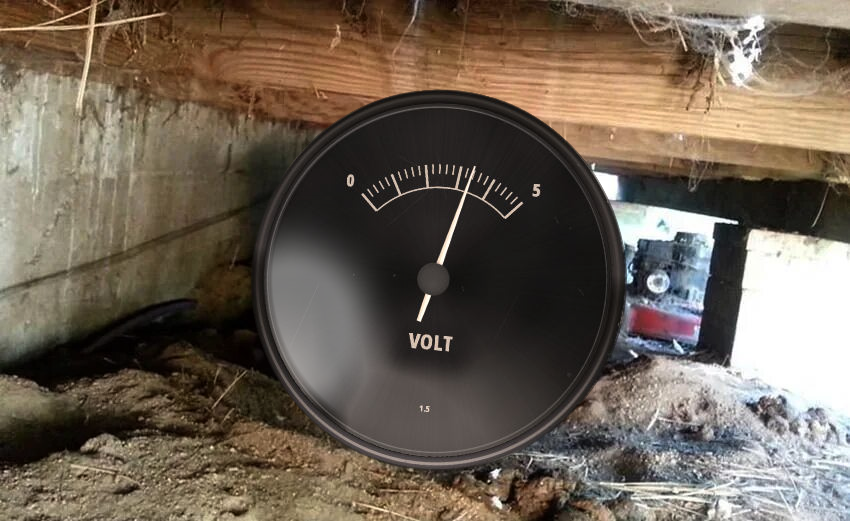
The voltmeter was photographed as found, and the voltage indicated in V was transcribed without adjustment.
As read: 3.4 V
